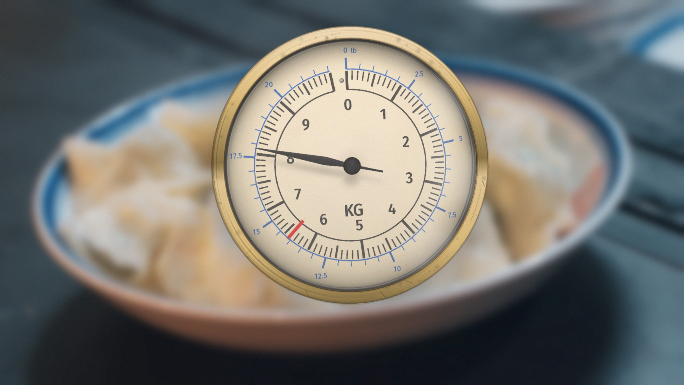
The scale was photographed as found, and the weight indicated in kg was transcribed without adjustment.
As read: 8.1 kg
